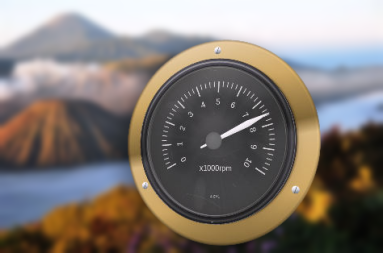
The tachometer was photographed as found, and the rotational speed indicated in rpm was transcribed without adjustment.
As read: 7600 rpm
